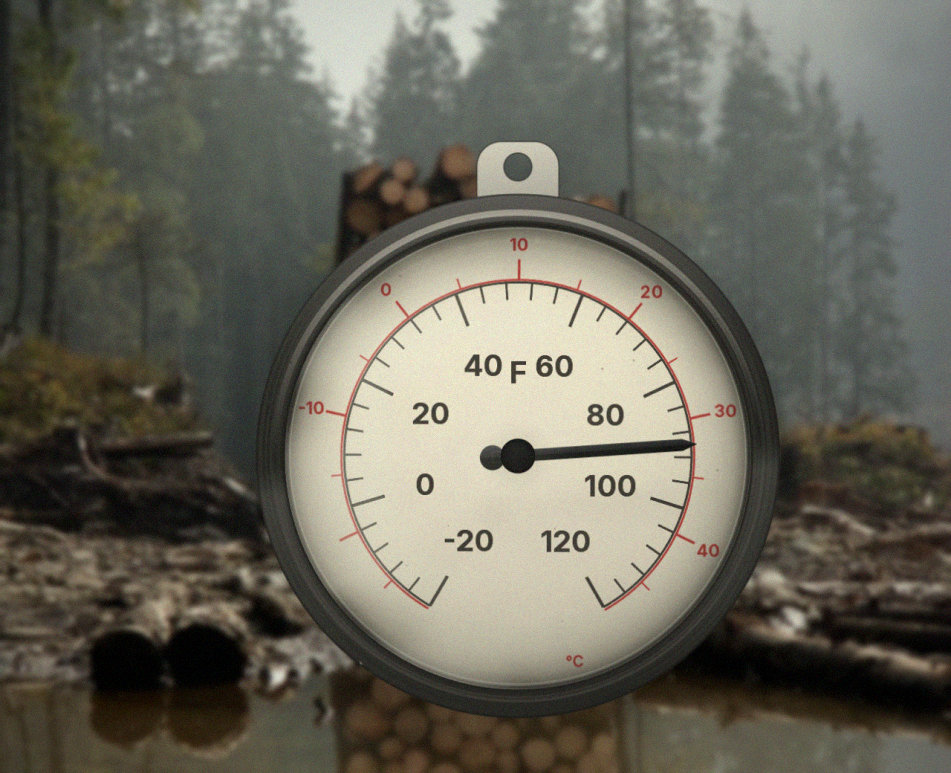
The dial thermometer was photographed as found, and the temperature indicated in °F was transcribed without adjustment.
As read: 90 °F
